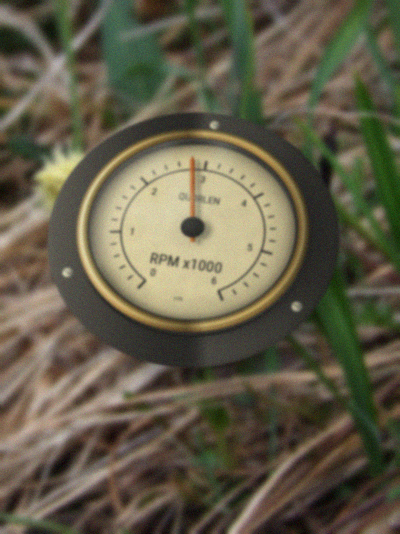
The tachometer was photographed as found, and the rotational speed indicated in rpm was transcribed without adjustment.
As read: 2800 rpm
